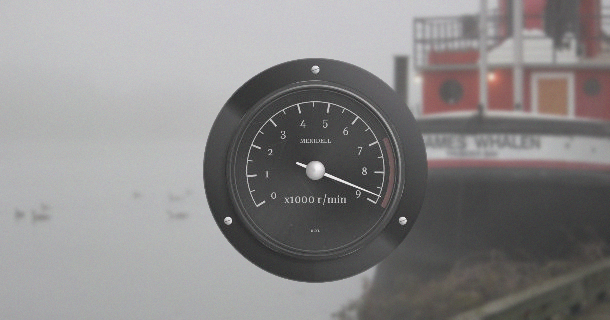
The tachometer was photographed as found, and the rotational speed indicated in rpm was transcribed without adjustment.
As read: 8750 rpm
